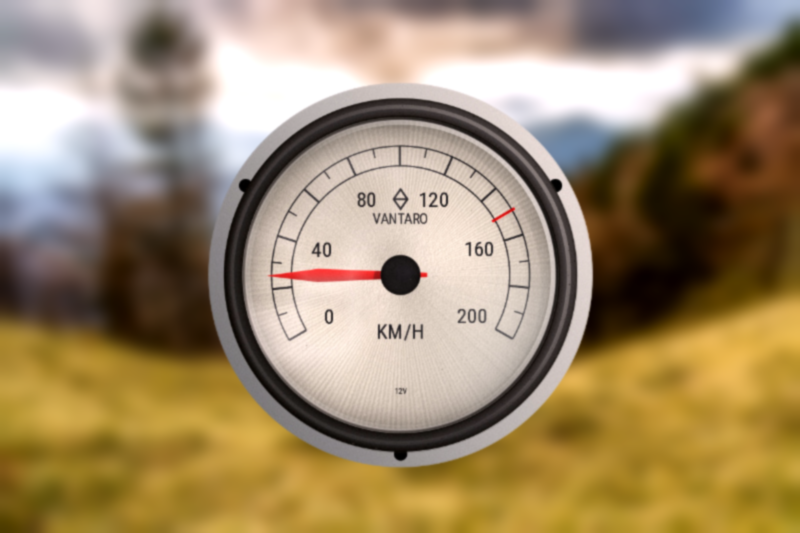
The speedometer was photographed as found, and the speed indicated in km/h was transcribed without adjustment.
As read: 25 km/h
